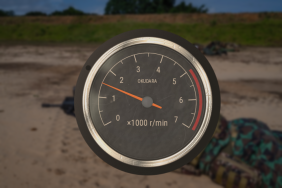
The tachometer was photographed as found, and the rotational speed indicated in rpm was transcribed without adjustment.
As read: 1500 rpm
